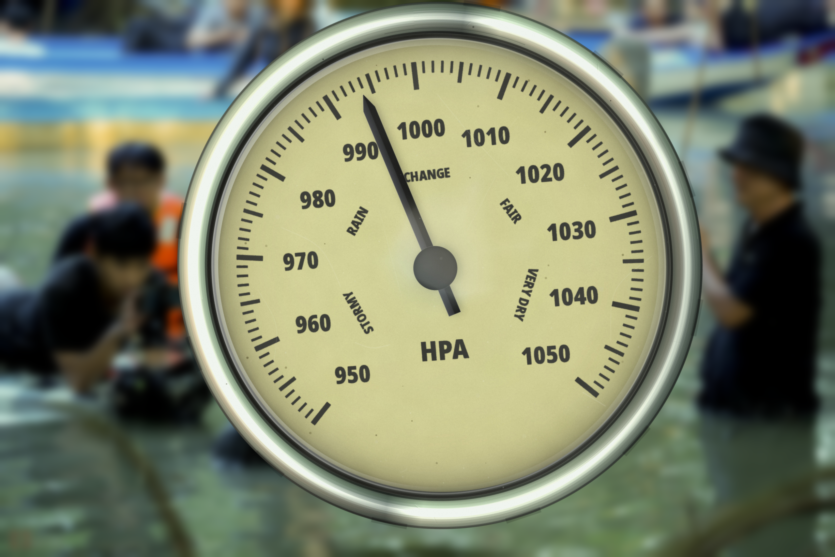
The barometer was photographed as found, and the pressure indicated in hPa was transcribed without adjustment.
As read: 994 hPa
